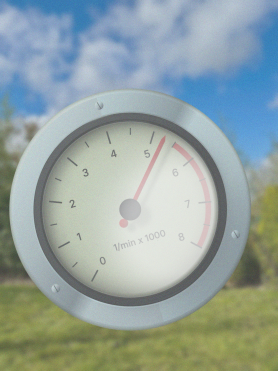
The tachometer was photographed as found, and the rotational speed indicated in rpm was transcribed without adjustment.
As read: 5250 rpm
